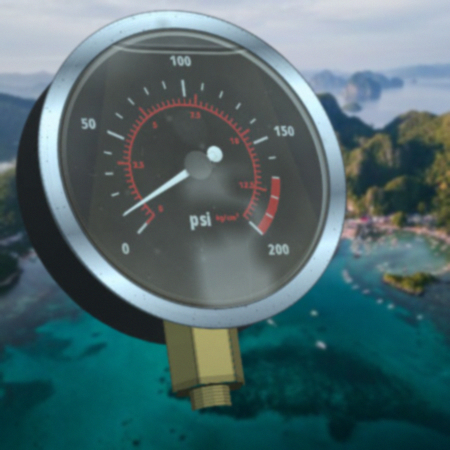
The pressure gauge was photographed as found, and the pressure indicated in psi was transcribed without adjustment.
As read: 10 psi
